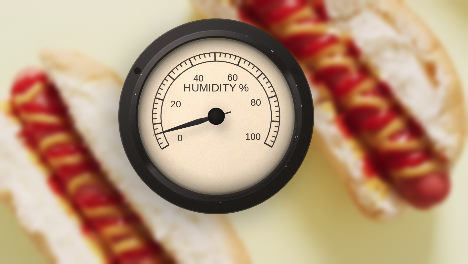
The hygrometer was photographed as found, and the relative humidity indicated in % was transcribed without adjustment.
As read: 6 %
